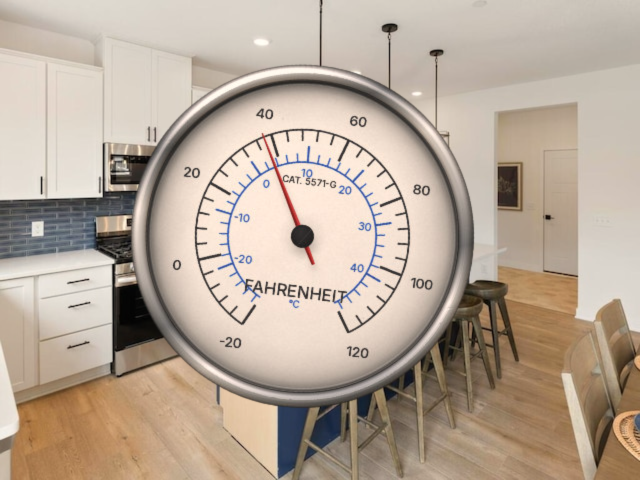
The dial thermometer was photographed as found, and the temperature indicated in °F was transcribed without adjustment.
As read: 38 °F
